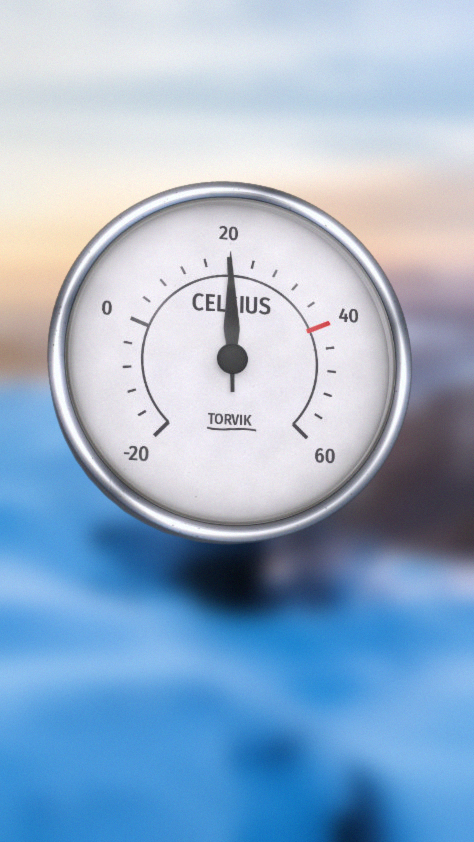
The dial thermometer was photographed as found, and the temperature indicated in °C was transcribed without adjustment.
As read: 20 °C
